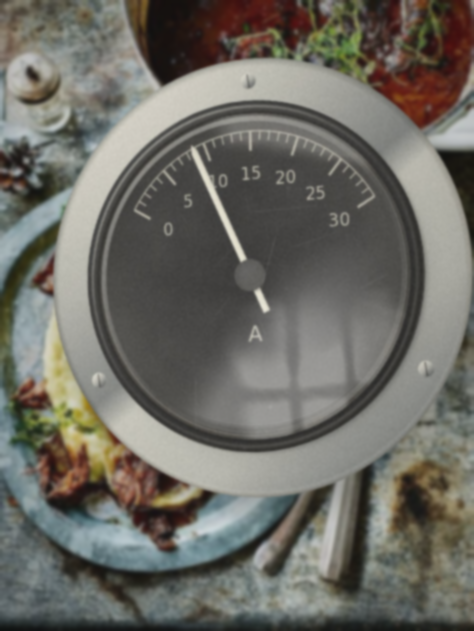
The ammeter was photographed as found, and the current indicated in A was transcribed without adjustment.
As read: 9 A
